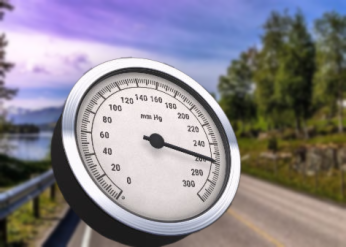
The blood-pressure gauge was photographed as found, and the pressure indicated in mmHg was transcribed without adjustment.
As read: 260 mmHg
